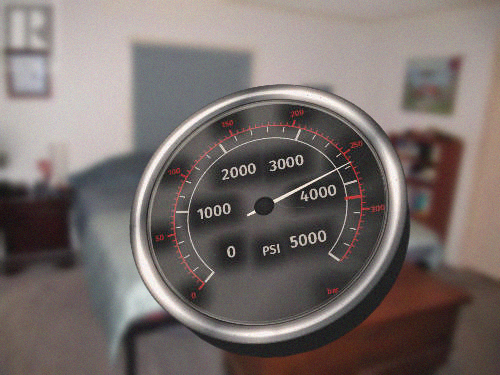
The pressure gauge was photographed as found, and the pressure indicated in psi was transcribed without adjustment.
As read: 3800 psi
